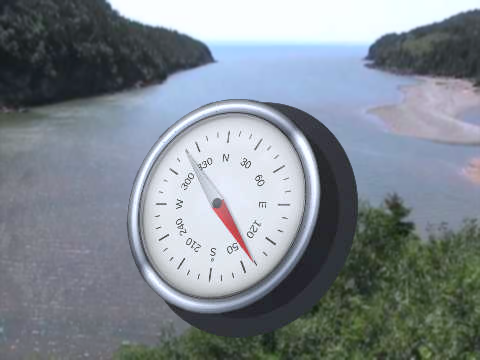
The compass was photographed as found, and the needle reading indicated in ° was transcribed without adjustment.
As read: 140 °
